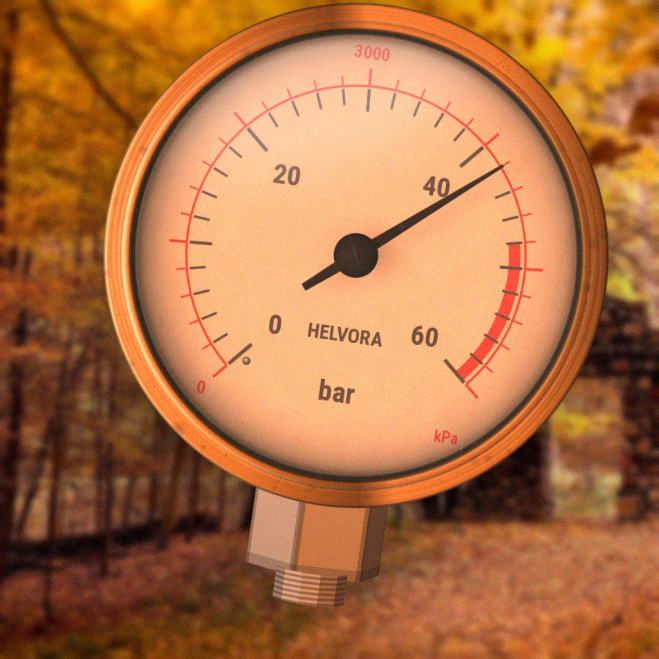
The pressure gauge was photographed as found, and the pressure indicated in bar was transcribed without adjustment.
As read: 42 bar
